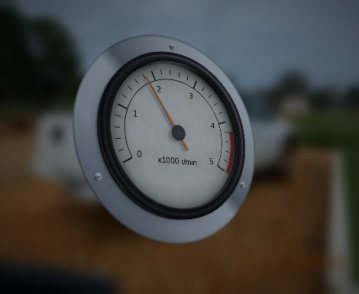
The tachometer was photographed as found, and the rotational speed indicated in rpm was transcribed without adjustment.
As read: 1800 rpm
